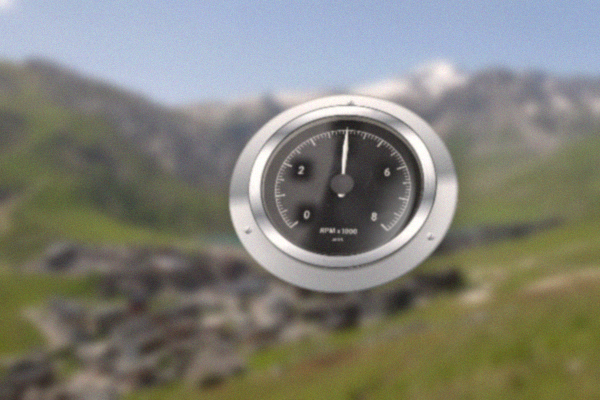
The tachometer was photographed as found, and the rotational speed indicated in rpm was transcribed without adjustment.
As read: 4000 rpm
